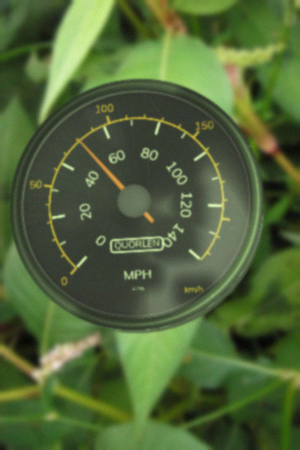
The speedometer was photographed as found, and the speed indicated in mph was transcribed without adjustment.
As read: 50 mph
